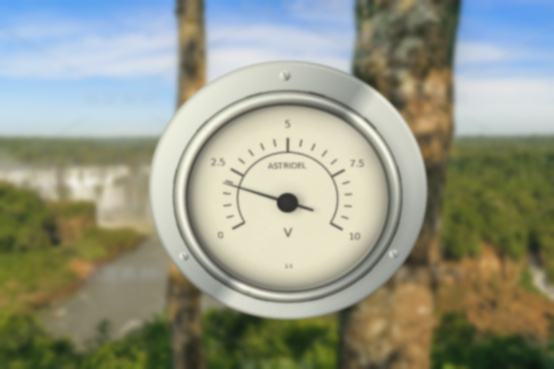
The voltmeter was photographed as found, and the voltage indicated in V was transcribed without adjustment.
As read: 2 V
